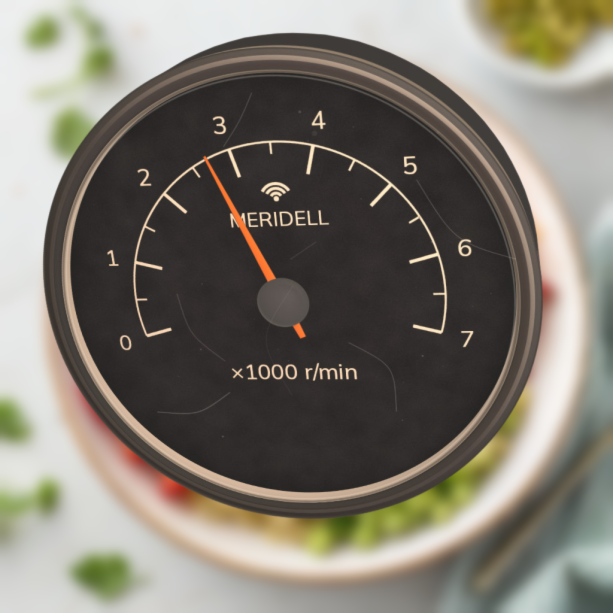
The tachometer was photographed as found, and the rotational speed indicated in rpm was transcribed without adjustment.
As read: 2750 rpm
